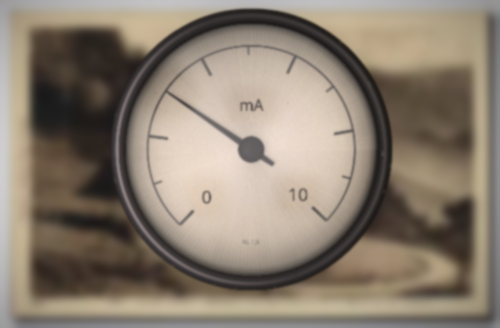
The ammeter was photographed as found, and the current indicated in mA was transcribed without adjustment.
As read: 3 mA
